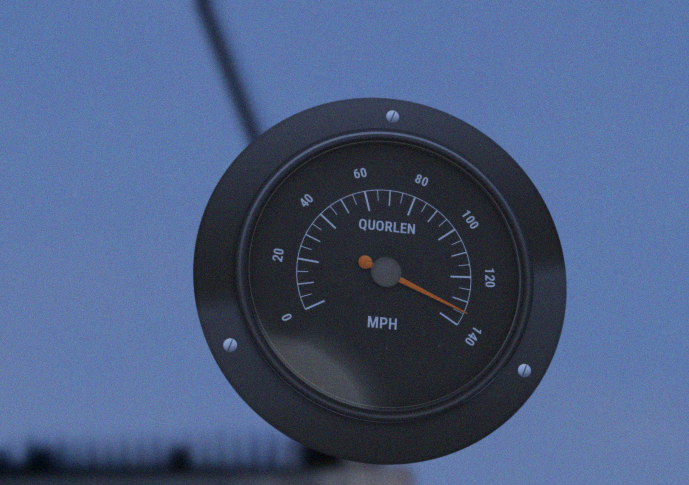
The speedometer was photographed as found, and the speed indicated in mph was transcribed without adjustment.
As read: 135 mph
